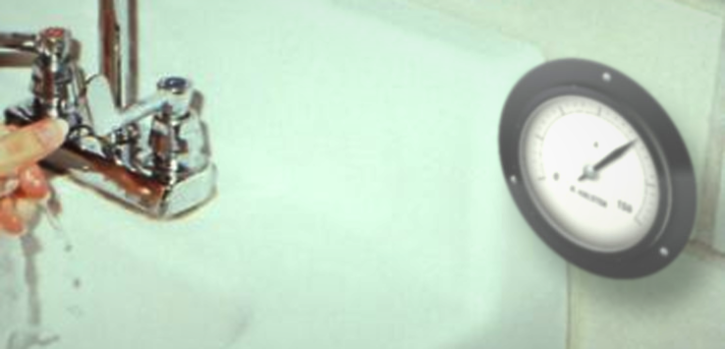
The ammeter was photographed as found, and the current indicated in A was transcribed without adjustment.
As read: 100 A
